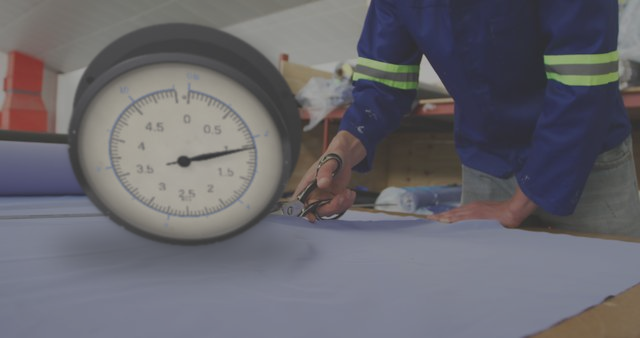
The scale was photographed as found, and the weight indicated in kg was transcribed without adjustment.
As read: 1 kg
